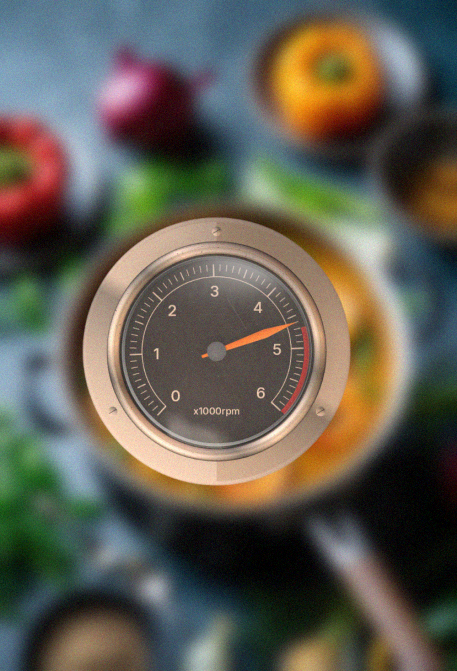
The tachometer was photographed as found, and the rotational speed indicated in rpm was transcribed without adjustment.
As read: 4600 rpm
